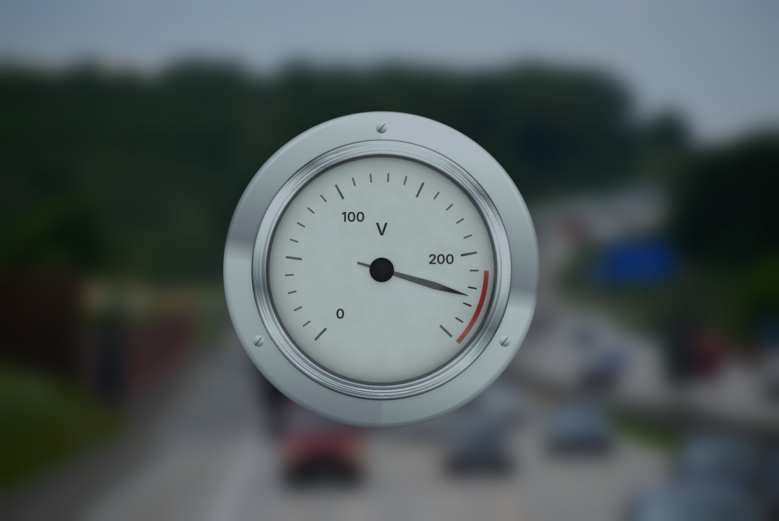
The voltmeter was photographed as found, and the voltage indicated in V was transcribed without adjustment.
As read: 225 V
